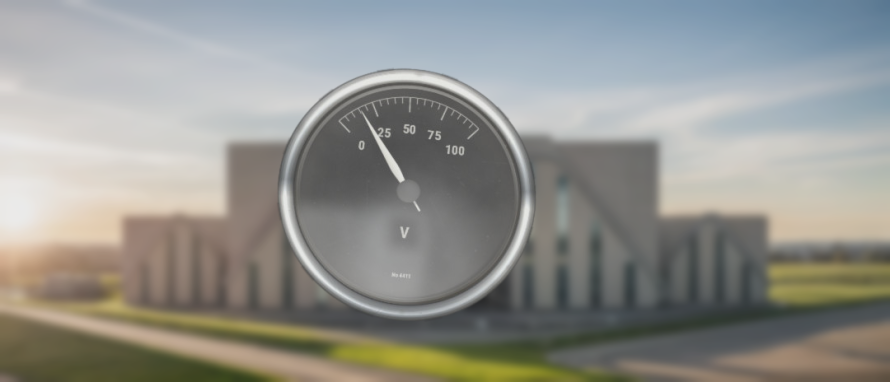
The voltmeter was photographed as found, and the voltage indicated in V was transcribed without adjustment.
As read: 15 V
